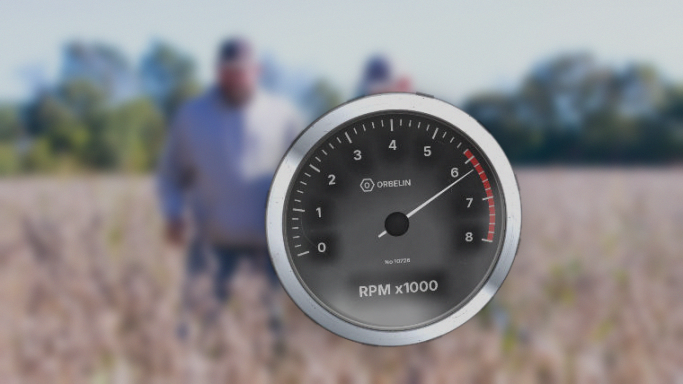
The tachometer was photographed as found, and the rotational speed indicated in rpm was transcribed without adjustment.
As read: 6200 rpm
